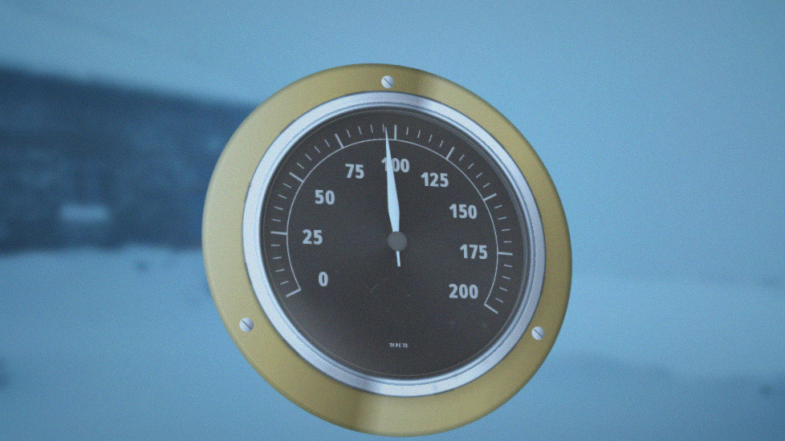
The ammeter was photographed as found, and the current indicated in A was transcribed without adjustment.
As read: 95 A
